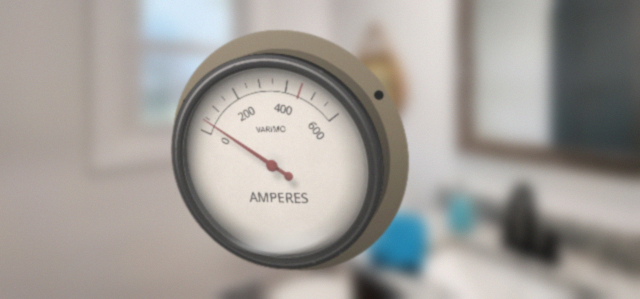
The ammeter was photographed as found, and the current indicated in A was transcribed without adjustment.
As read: 50 A
